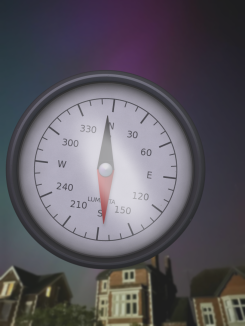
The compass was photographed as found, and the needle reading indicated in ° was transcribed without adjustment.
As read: 175 °
